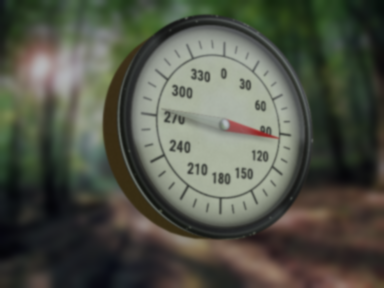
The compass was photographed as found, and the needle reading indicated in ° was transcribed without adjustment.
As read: 95 °
